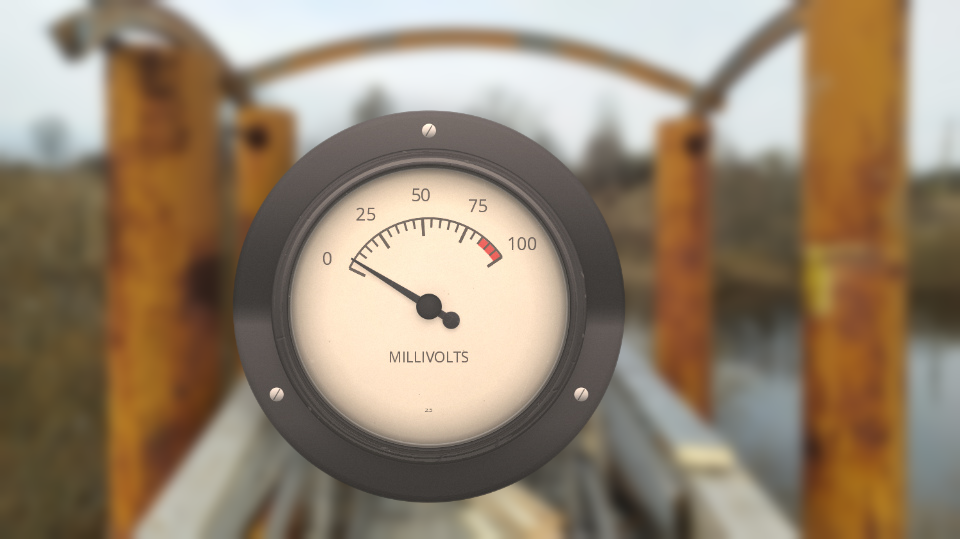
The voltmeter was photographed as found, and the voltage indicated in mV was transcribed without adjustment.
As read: 5 mV
